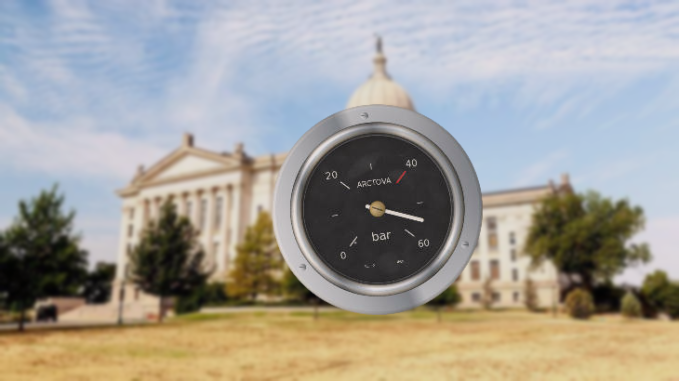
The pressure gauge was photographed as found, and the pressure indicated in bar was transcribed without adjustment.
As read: 55 bar
